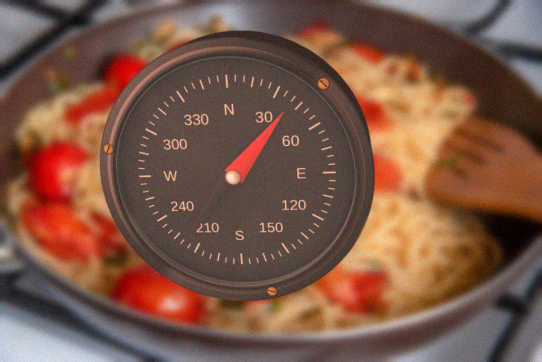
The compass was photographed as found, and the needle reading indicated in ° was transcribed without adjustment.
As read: 40 °
